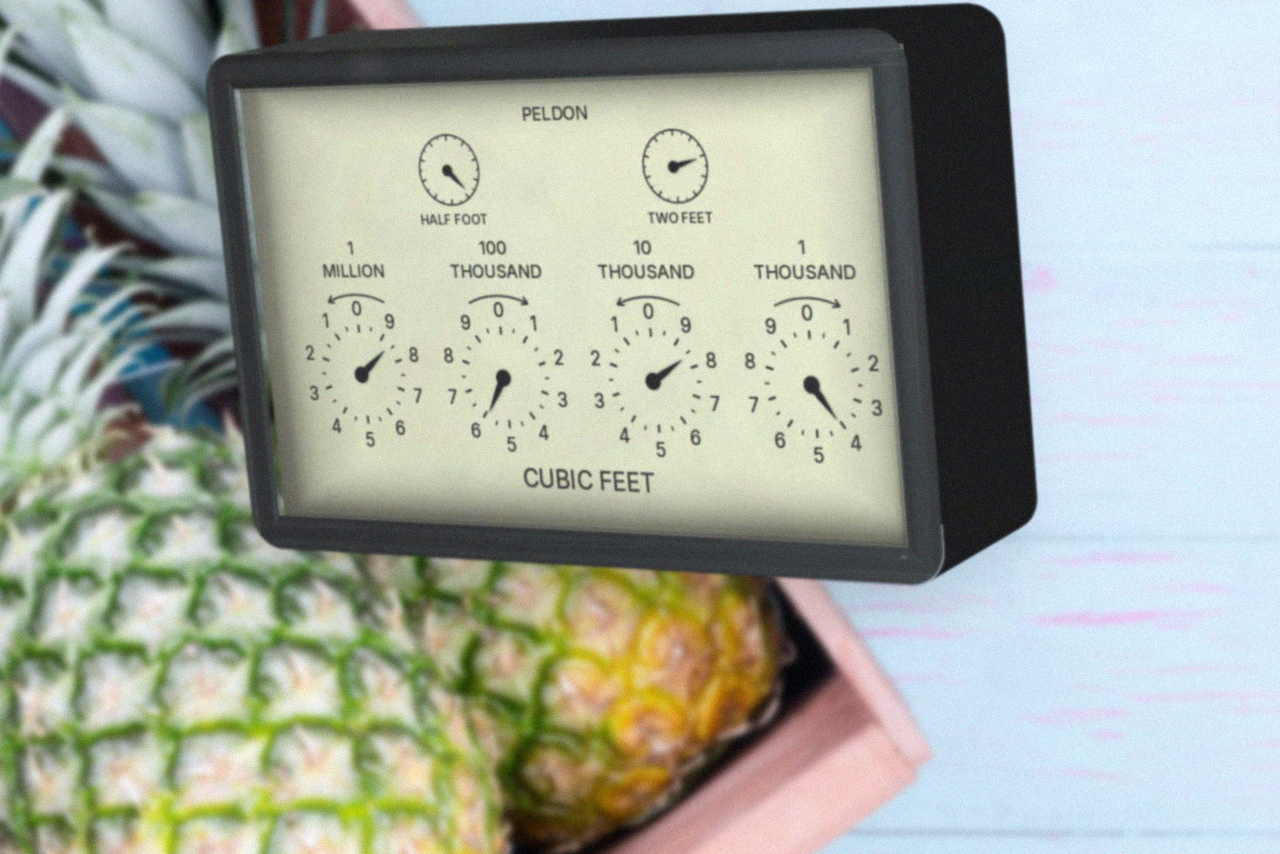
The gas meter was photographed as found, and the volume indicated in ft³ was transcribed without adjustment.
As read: 858400 ft³
